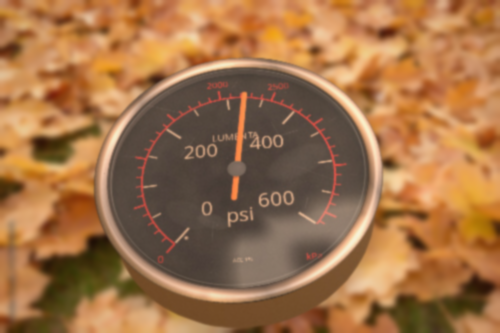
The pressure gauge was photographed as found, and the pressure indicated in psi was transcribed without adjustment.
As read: 325 psi
